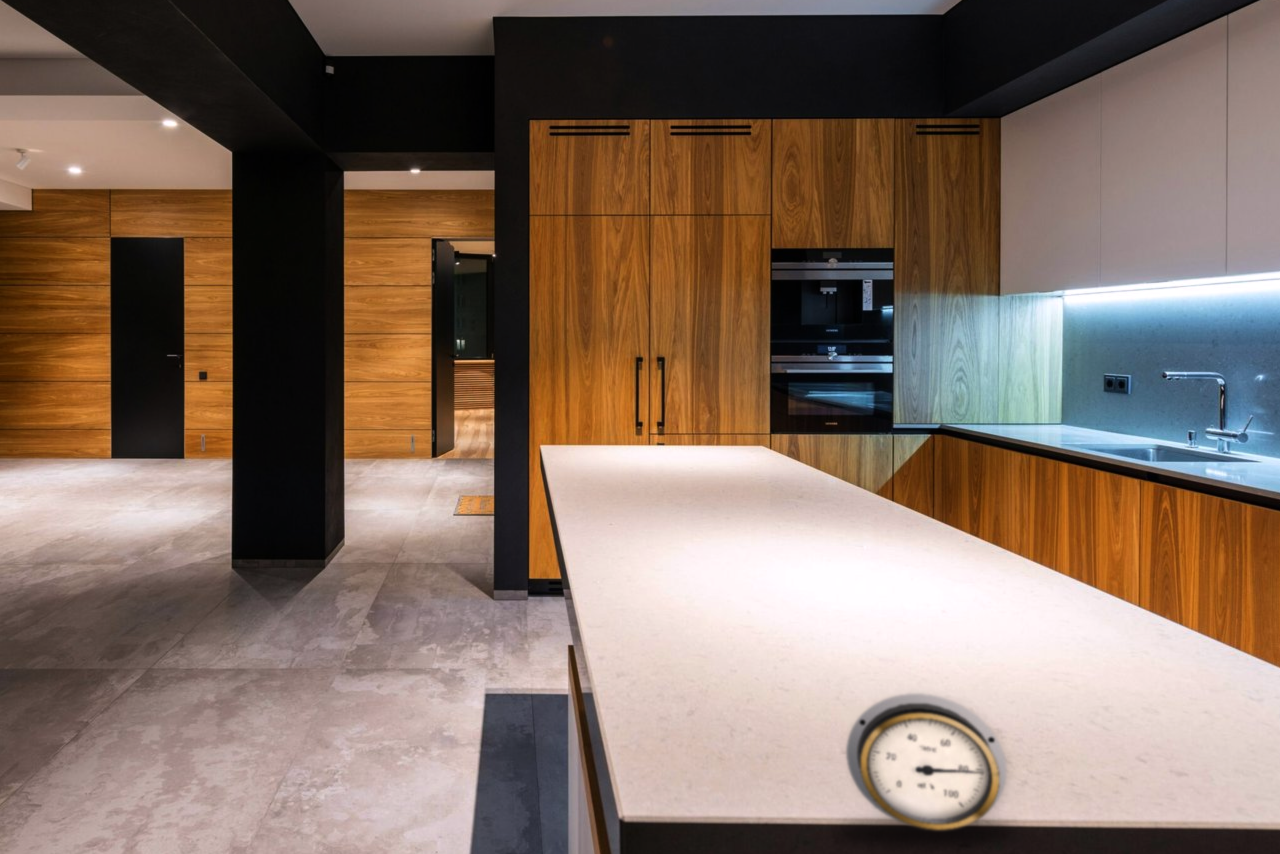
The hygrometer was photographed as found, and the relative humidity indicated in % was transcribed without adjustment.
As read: 80 %
